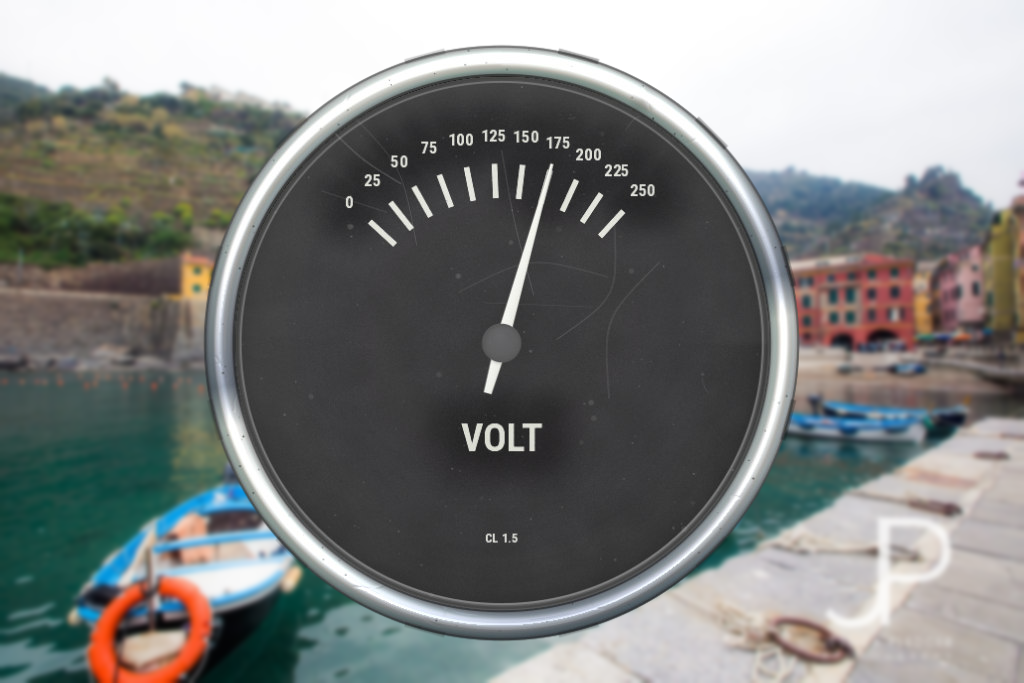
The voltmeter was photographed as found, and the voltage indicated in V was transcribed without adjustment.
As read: 175 V
